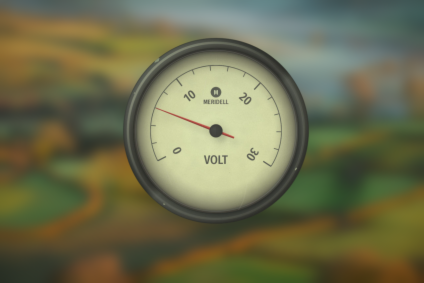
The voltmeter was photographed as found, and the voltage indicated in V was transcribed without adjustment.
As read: 6 V
